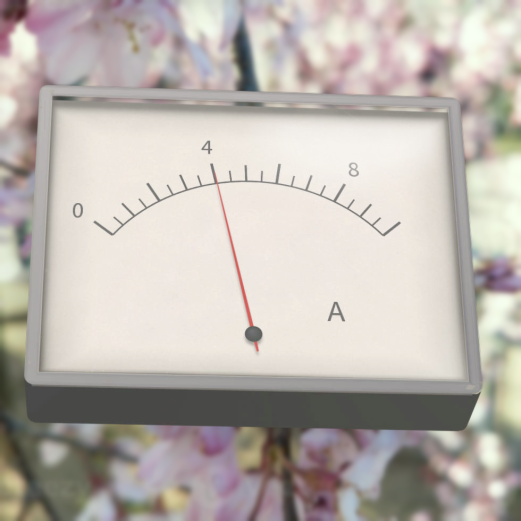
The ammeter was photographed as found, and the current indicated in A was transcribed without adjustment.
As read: 4 A
